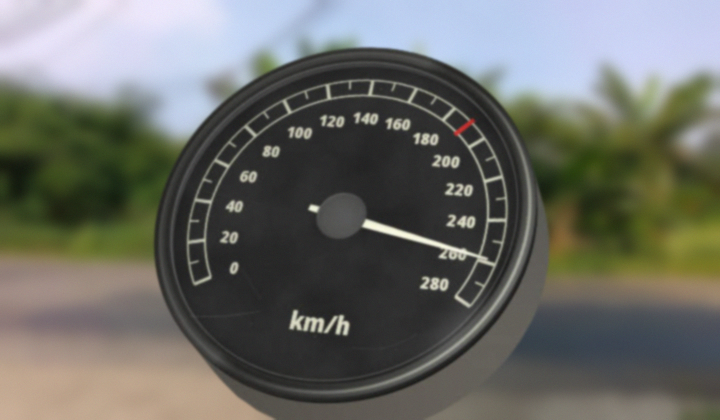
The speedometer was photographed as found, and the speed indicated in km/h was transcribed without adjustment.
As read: 260 km/h
